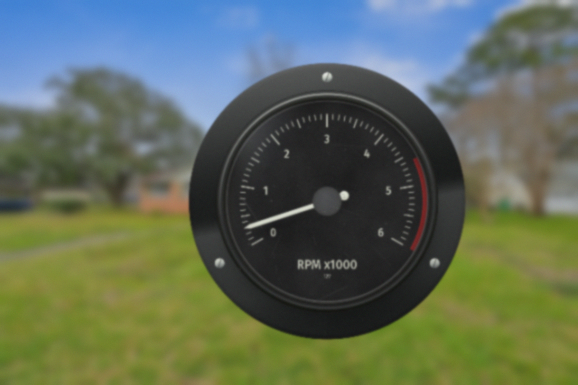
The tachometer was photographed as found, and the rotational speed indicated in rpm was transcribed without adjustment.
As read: 300 rpm
